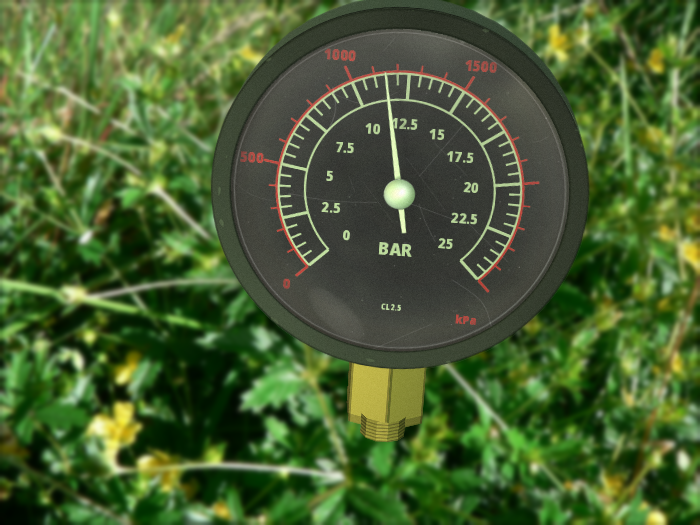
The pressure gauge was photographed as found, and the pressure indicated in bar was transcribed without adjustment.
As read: 11.5 bar
